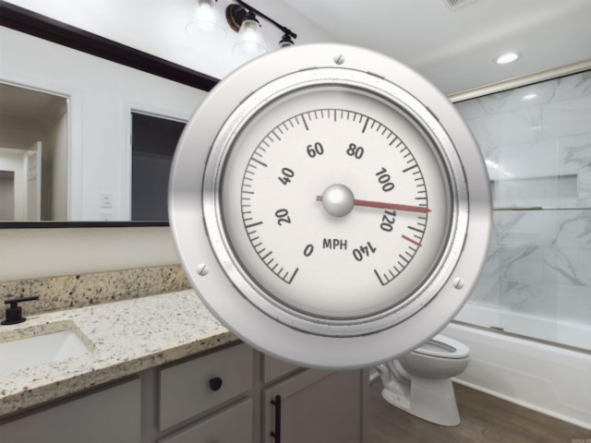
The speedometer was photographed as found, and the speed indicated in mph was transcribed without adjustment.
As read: 114 mph
